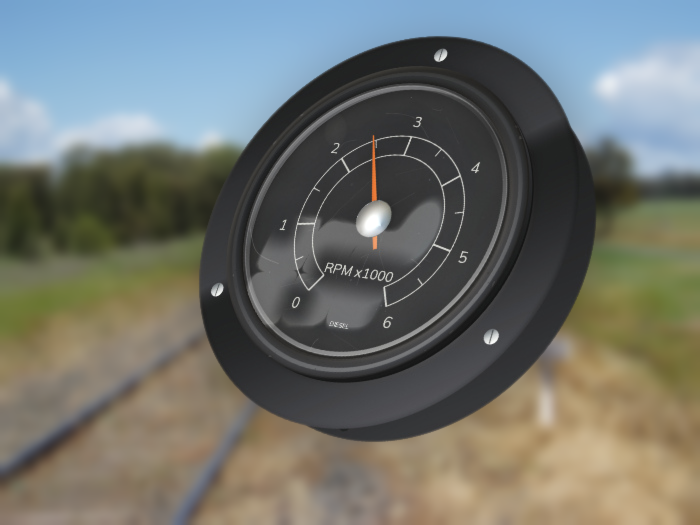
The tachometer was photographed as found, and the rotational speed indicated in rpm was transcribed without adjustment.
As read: 2500 rpm
